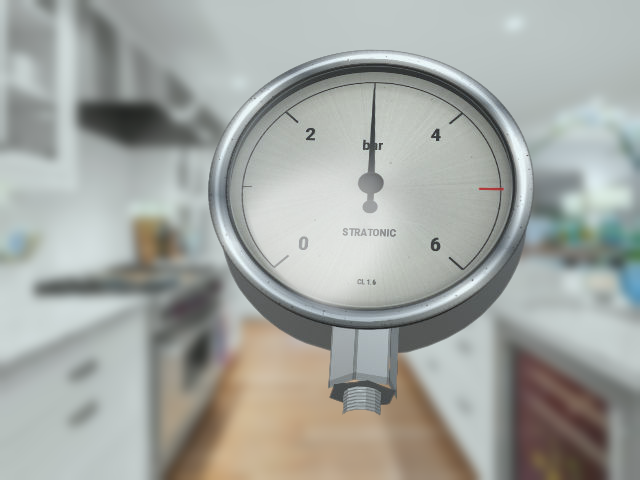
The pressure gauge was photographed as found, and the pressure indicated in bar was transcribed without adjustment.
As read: 3 bar
